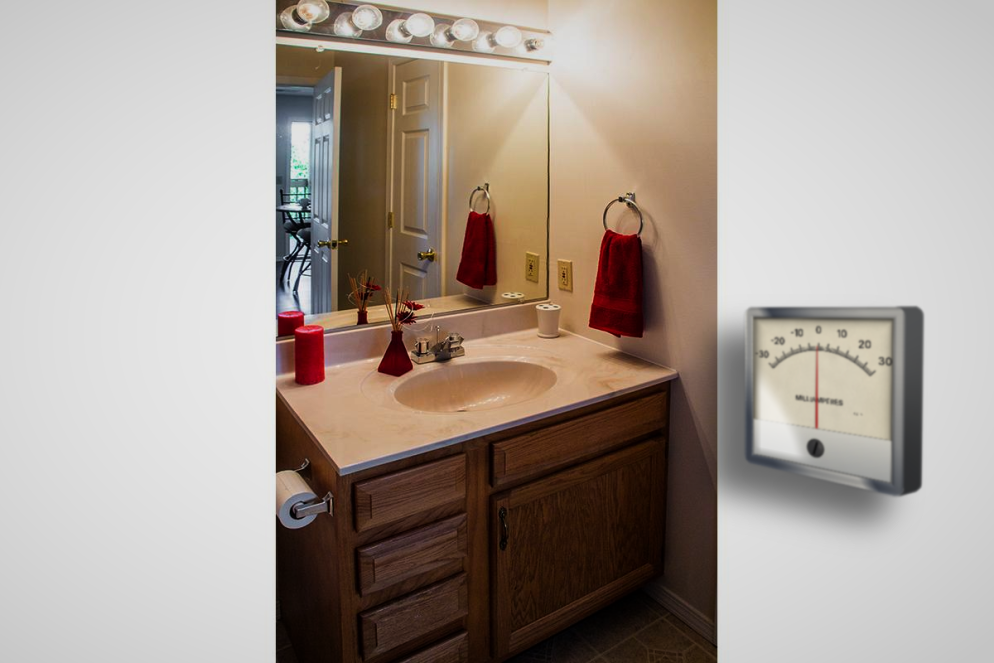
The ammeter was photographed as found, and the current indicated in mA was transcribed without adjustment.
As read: 0 mA
